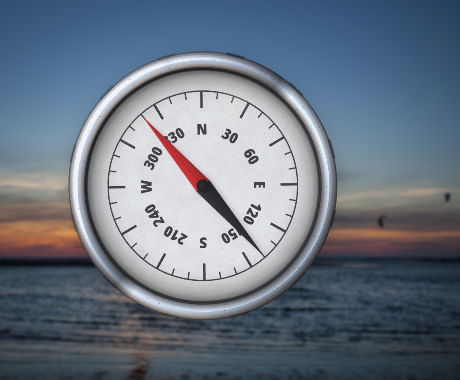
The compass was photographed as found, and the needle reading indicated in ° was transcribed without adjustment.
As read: 320 °
